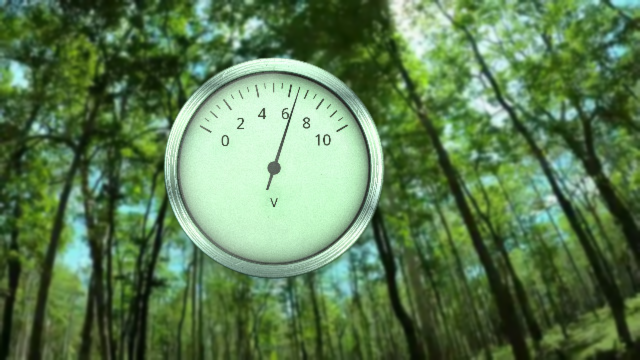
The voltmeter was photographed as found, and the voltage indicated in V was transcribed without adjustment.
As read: 6.5 V
